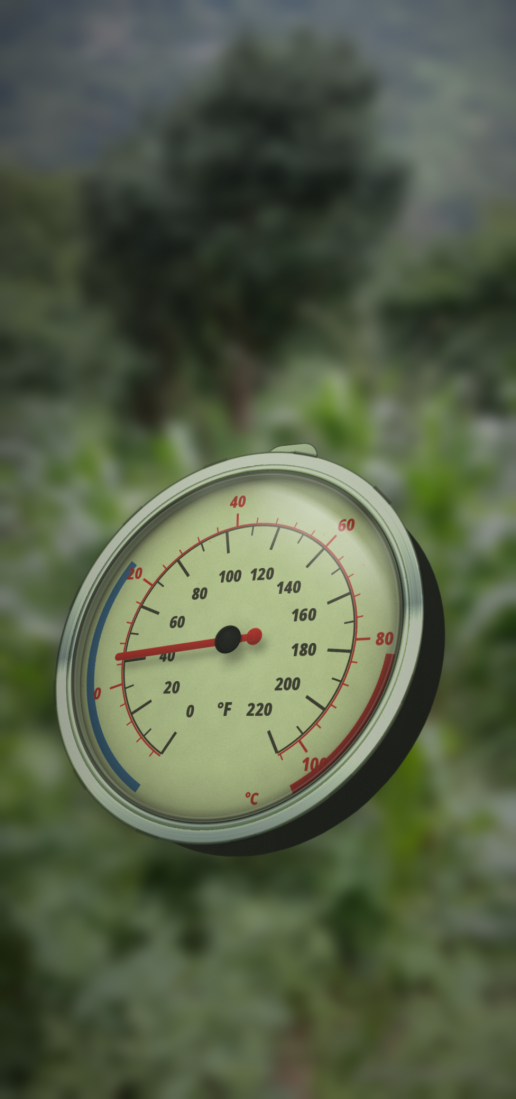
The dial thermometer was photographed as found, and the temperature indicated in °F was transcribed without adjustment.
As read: 40 °F
